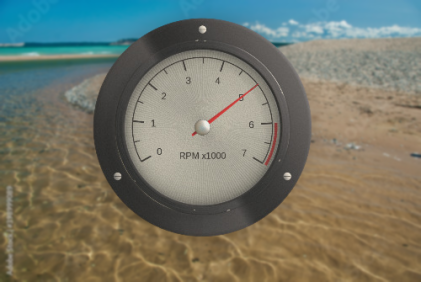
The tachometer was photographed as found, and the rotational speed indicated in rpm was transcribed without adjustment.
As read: 5000 rpm
